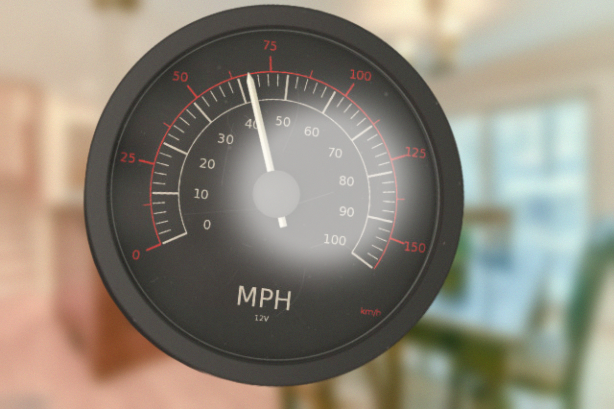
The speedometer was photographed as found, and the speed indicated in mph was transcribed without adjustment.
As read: 42 mph
